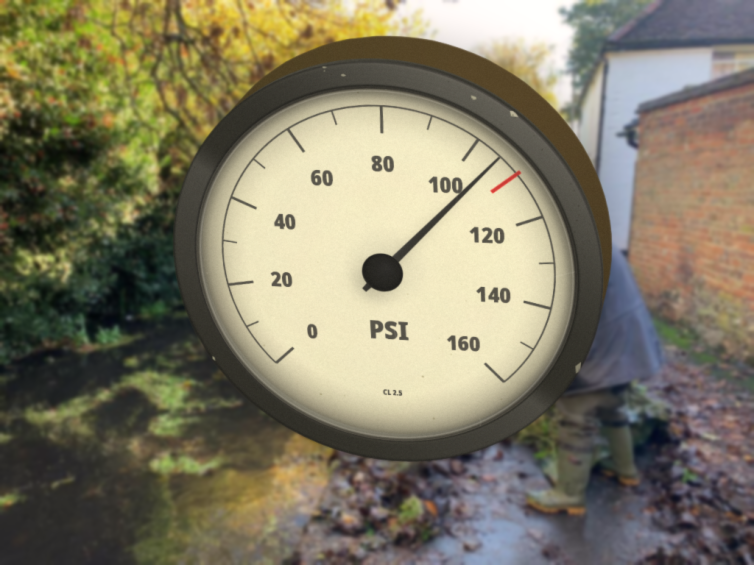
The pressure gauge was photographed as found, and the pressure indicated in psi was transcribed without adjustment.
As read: 105 psi
